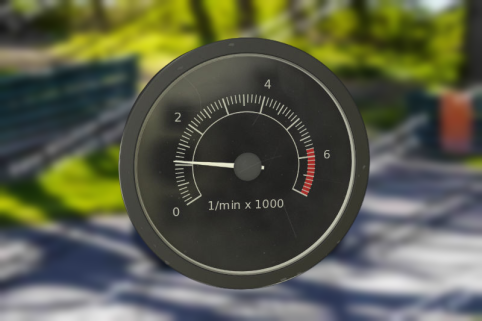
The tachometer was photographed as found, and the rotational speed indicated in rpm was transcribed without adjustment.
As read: 1100 rpm
